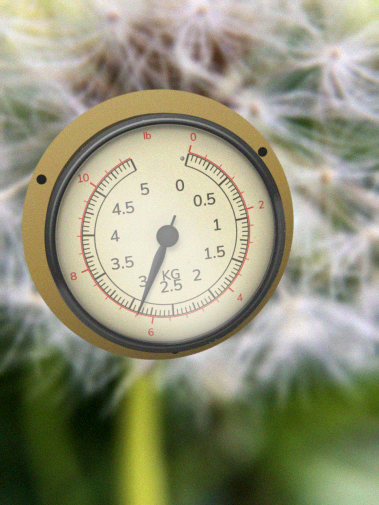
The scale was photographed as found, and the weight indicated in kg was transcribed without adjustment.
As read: 2.9 kg
